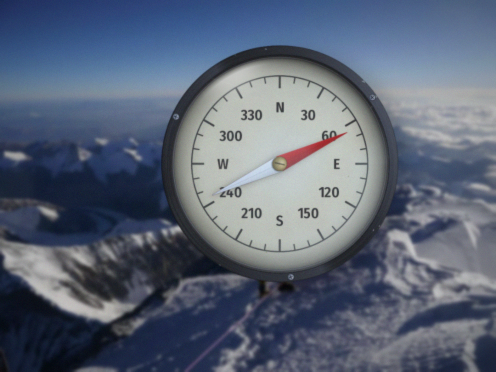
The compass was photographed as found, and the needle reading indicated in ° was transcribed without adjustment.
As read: 65 °
